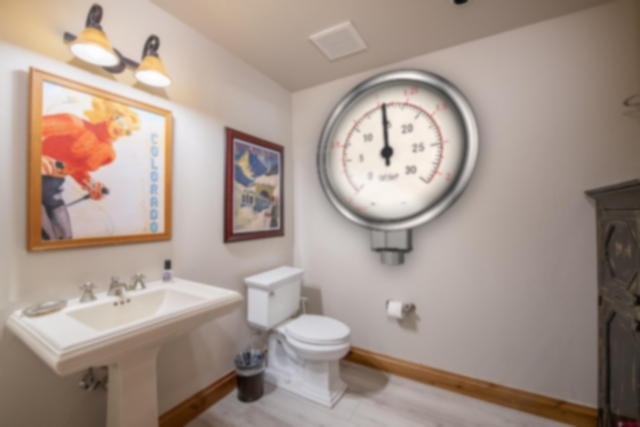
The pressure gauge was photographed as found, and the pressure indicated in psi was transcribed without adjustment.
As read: 15 psi
